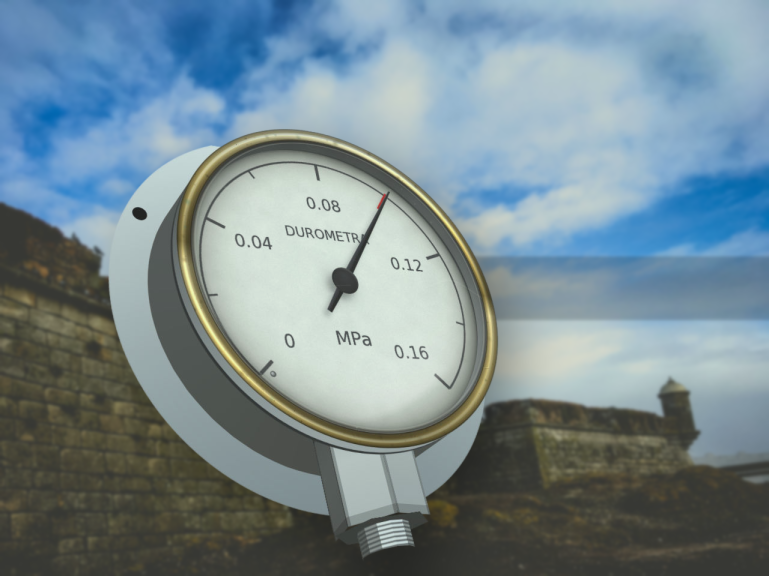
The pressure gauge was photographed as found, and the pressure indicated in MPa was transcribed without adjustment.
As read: 0.1 MPa
